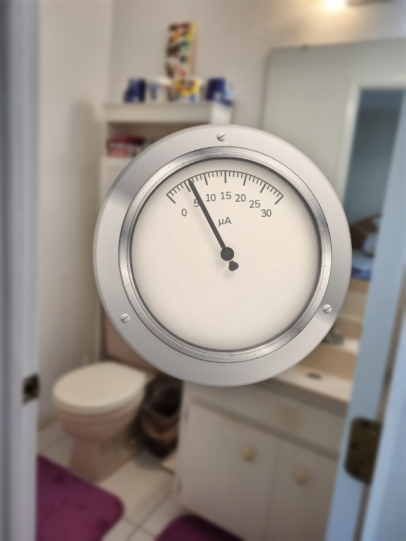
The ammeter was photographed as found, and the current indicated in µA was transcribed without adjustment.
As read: 6 µA
